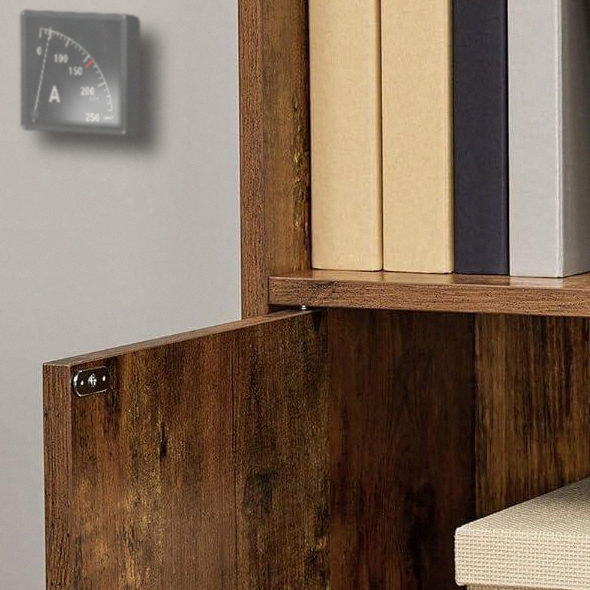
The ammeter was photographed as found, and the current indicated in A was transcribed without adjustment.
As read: 50 A
